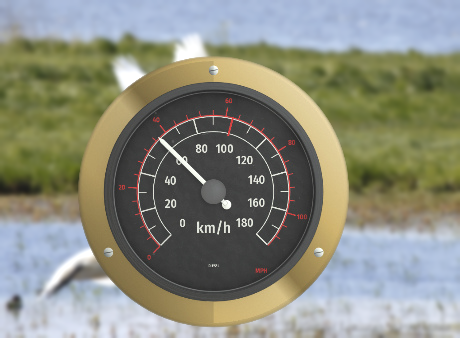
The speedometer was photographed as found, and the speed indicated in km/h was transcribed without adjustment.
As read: 60 km/h
